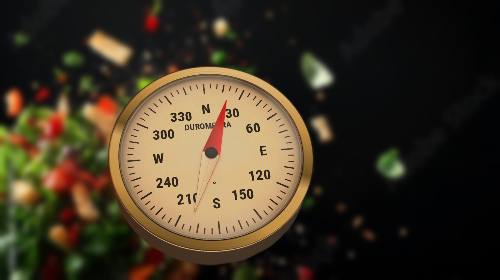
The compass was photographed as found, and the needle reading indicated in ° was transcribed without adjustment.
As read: 20 °
